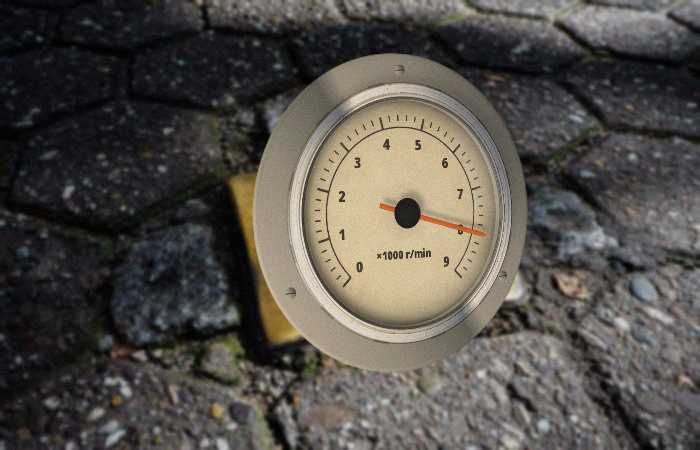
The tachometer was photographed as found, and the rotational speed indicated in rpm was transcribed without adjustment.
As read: 8000 rpm
